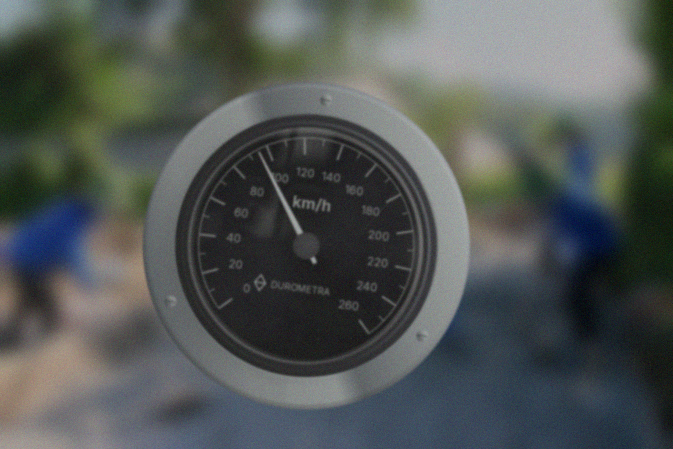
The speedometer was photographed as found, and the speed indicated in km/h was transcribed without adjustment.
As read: 95 km/h
